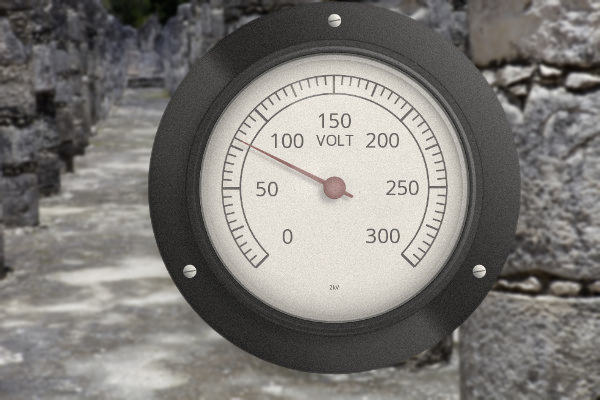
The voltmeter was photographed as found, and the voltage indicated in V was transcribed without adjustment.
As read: 80 V
